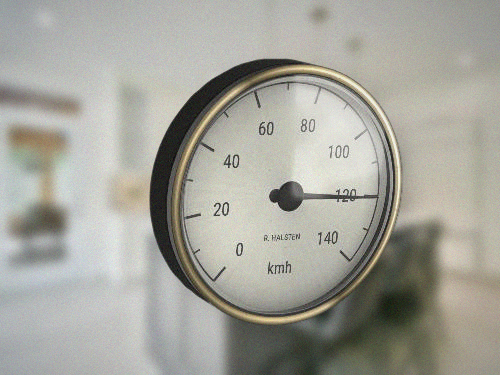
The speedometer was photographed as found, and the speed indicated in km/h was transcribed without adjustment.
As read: 120 km/h
